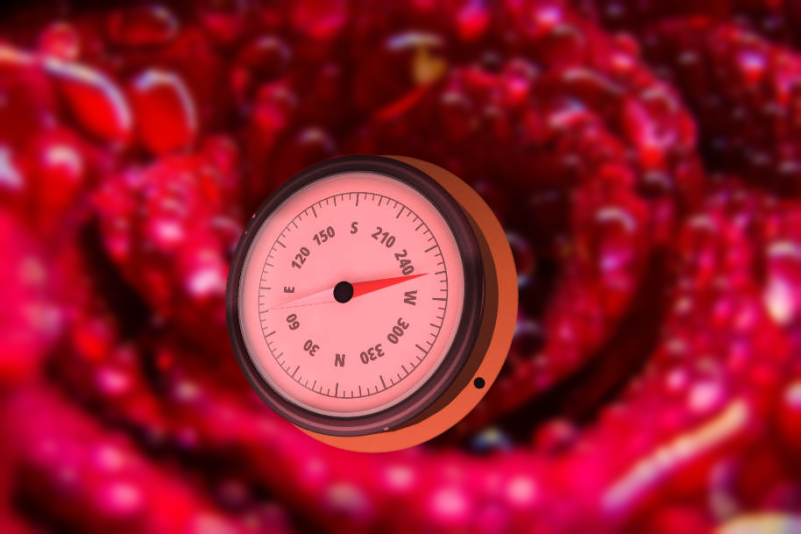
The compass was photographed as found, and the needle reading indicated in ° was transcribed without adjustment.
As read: 255 °
